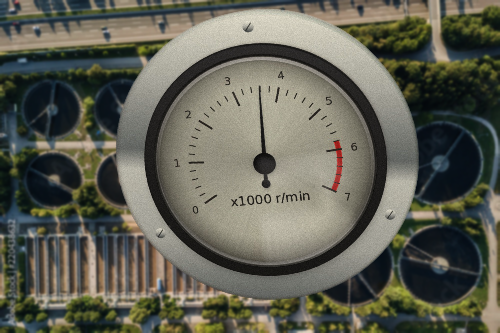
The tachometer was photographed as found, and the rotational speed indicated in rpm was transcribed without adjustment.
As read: 3600 rpm
